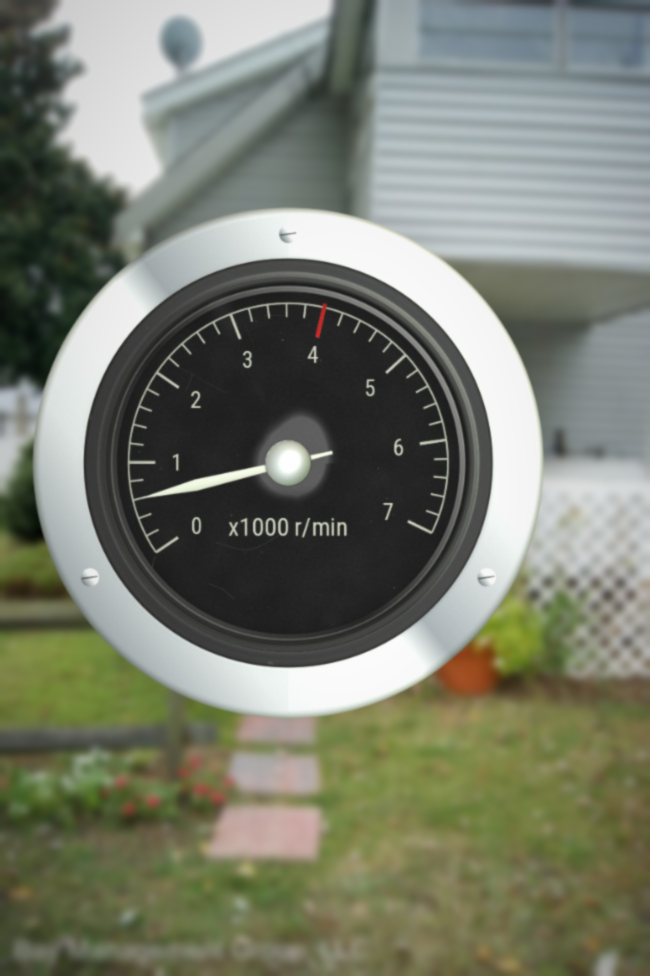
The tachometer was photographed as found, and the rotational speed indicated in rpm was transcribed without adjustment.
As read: 600 rpm
